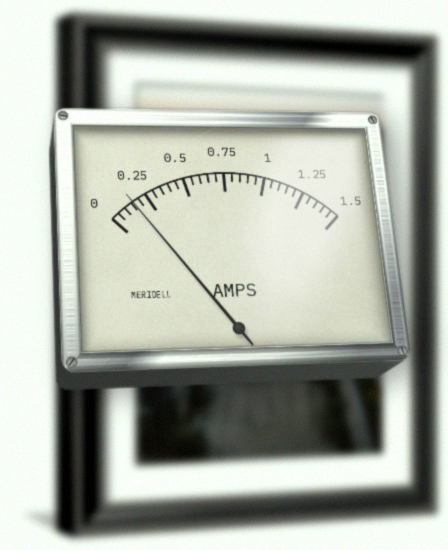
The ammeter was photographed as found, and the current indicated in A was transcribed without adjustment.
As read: 0.15 A
